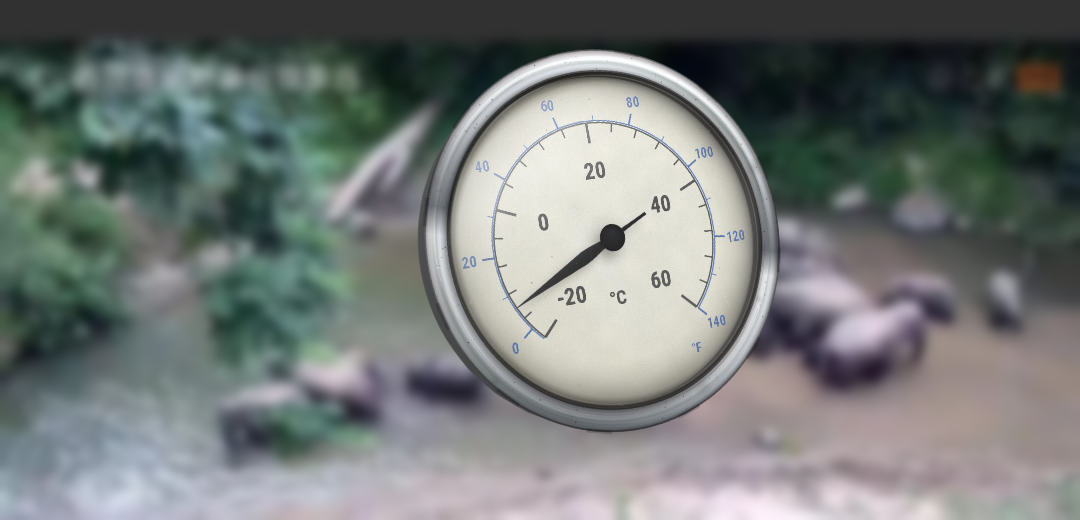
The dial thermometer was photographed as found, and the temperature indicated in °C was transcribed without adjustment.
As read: -14 °C
